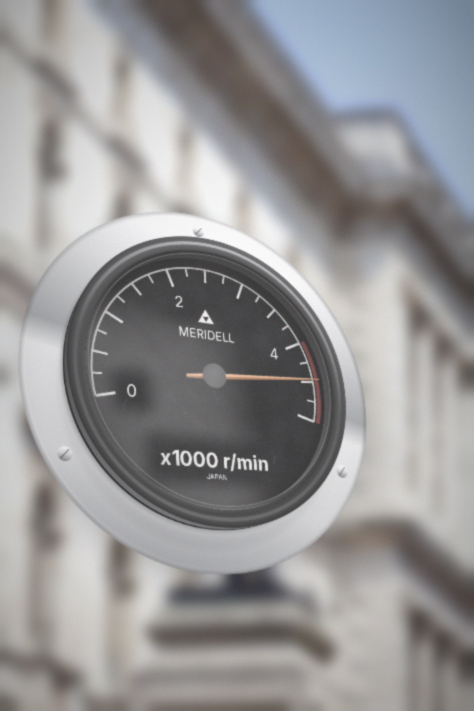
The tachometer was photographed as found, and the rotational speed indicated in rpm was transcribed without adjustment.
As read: 4500 rpm
